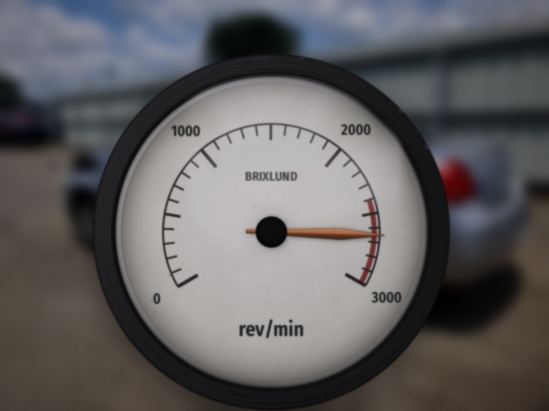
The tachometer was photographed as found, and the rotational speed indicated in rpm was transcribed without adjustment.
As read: 2650 rpm
